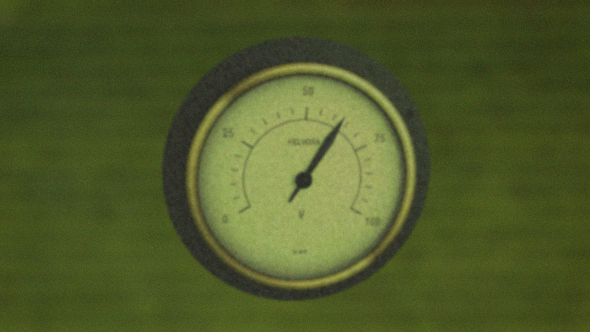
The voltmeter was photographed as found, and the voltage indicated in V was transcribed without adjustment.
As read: 62.5 V
